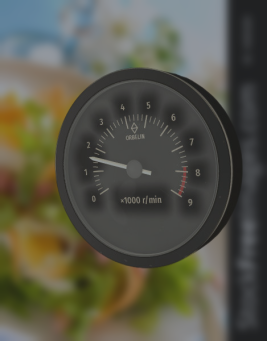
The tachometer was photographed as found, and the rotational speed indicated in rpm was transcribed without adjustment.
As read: 1600 rpm
